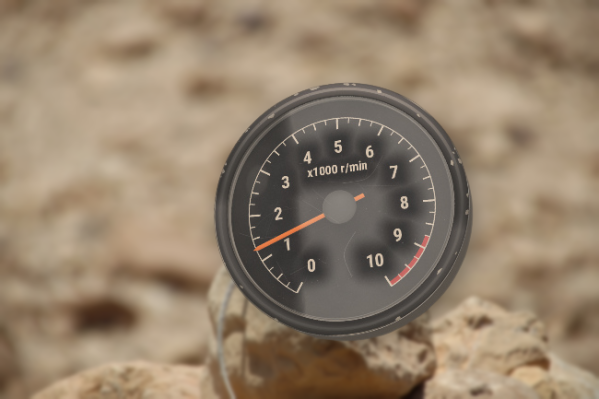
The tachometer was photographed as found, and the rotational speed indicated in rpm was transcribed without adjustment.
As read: 1250 rpm
